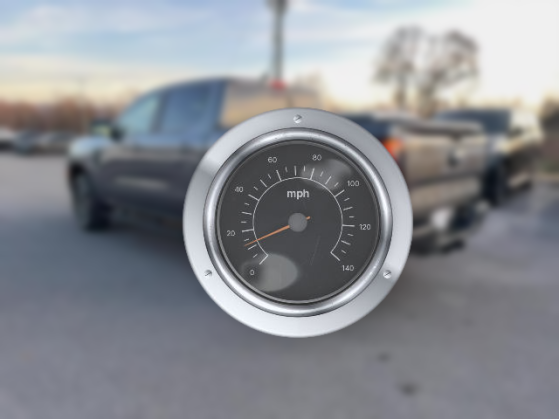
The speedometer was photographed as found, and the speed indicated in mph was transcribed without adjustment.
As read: 12.5 mph
